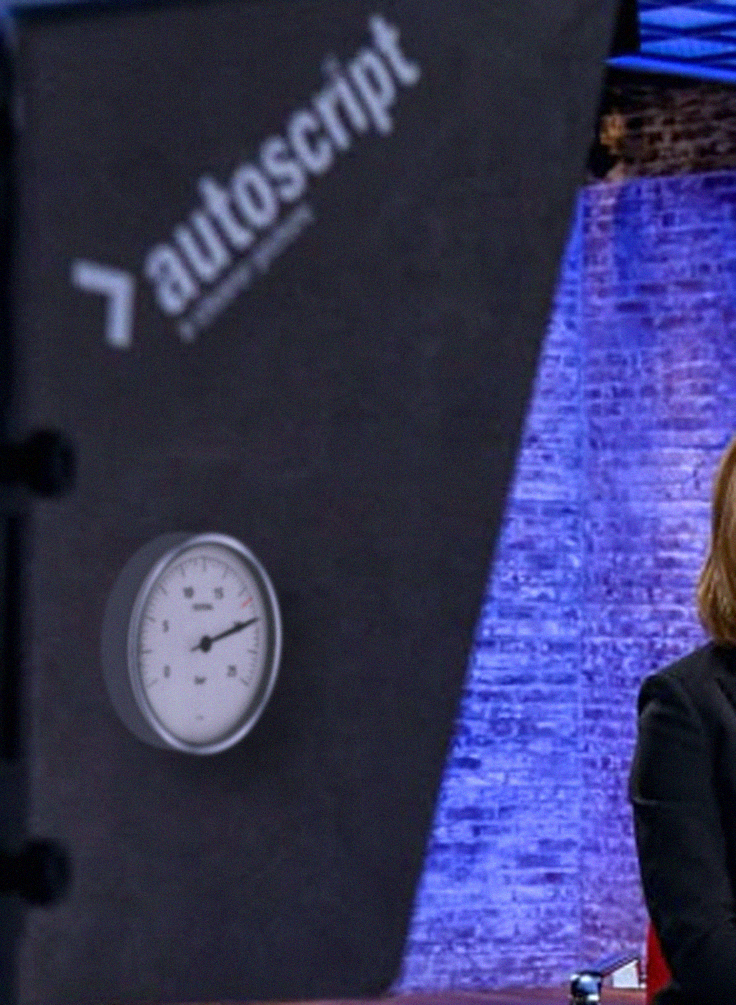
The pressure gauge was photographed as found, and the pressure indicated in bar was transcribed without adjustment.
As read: 20 bar
